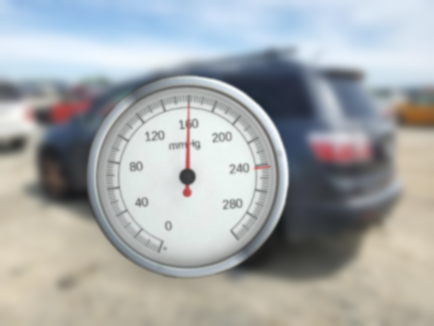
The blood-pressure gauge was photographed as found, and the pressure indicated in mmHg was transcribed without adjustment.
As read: 160 mmHg
